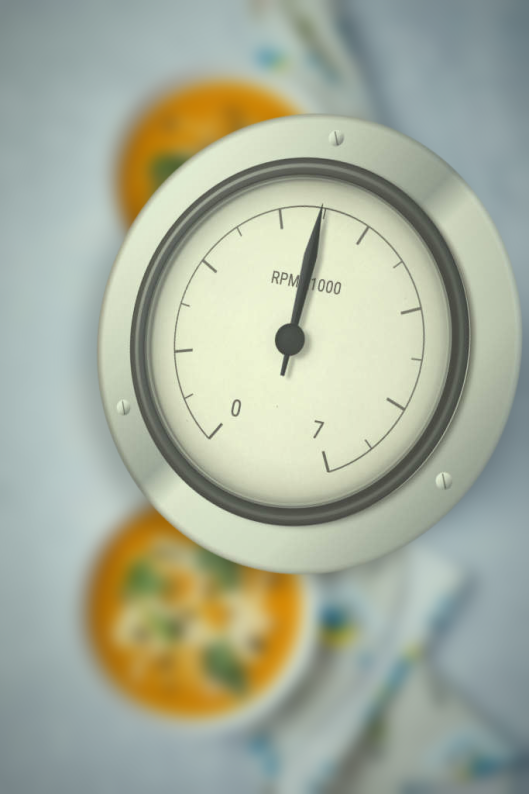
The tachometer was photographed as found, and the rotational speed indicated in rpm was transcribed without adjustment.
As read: 3500 rpm
